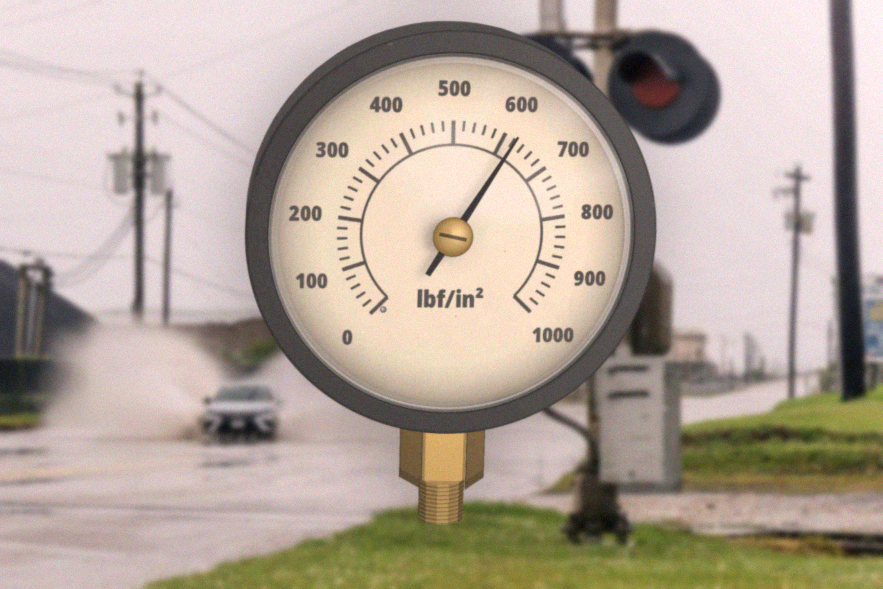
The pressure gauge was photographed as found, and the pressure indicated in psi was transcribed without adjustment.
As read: 620 psi
